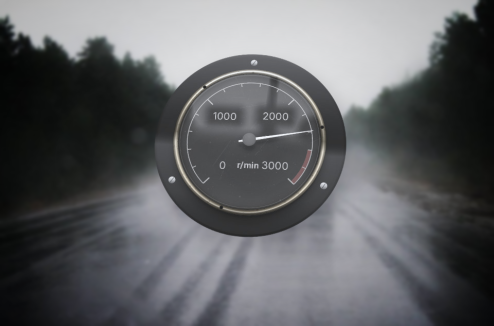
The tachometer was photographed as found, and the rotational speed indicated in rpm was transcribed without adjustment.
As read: 2400 rpm
